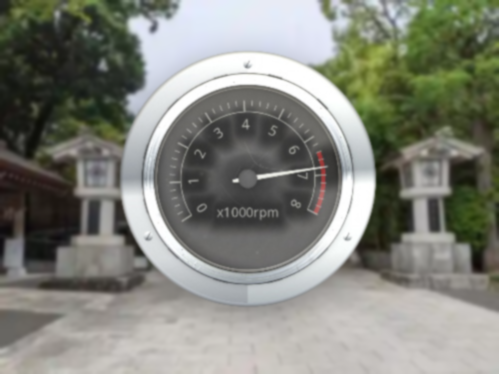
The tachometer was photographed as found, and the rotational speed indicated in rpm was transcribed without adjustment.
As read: 6800 rpm
